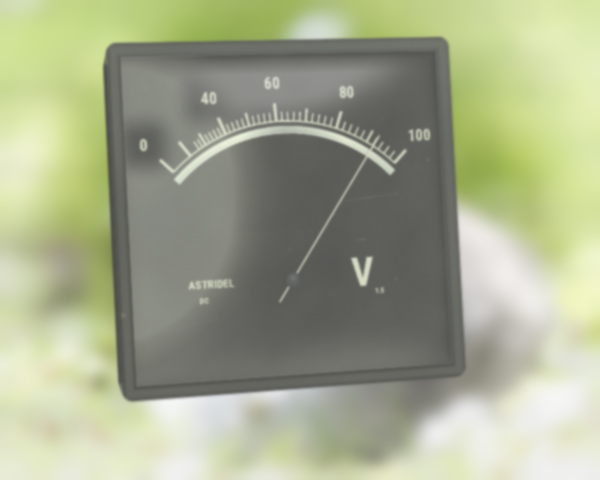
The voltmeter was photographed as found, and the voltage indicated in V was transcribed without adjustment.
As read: 92 V
